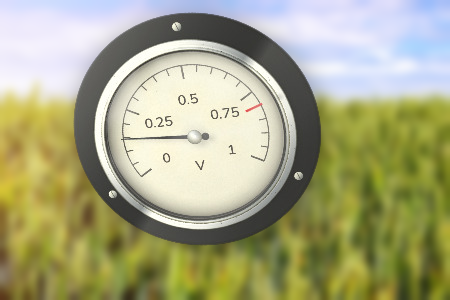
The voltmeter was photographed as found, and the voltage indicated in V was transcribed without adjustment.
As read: 0.15 V
